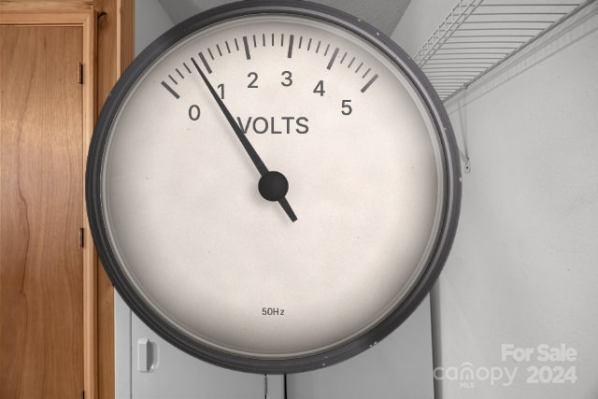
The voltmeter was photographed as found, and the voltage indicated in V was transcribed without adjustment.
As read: 0.8 V
